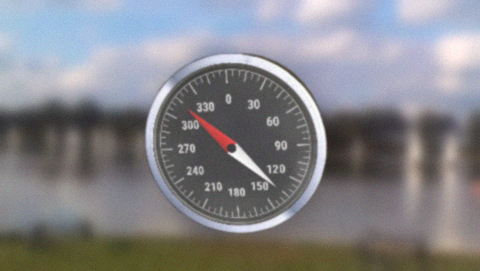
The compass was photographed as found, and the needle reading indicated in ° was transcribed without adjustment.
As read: 315 °
